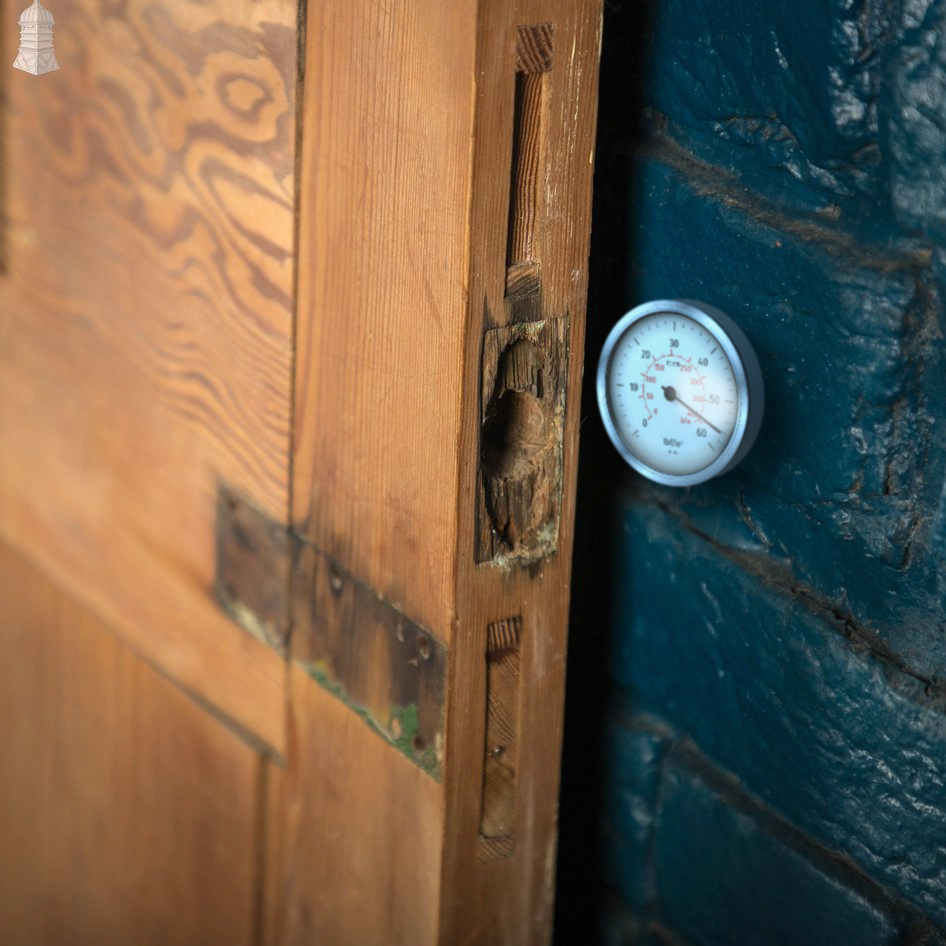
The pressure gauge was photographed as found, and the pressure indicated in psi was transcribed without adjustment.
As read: 56 psi
